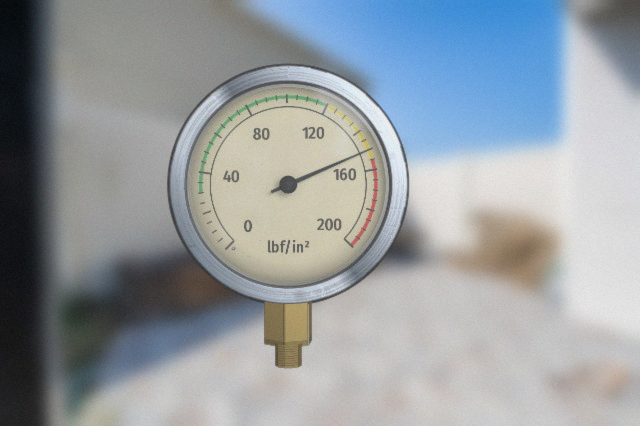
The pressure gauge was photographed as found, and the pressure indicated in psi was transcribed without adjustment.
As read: 150 psi
